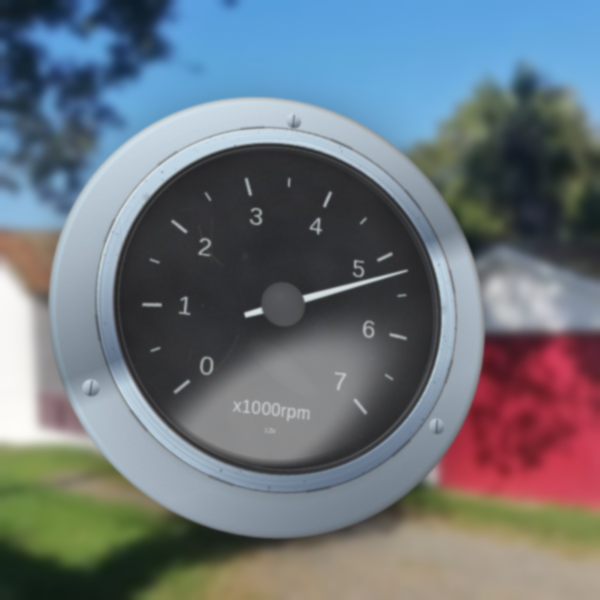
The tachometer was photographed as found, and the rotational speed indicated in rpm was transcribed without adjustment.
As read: 5250 rpm
